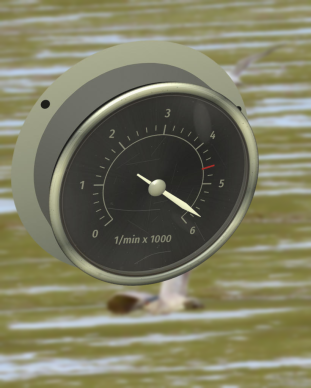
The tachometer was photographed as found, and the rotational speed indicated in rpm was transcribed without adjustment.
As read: 5700 rpm
